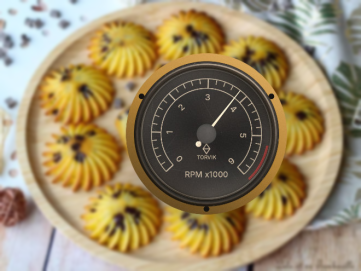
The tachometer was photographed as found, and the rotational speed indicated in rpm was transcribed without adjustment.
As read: 3800 rpm
